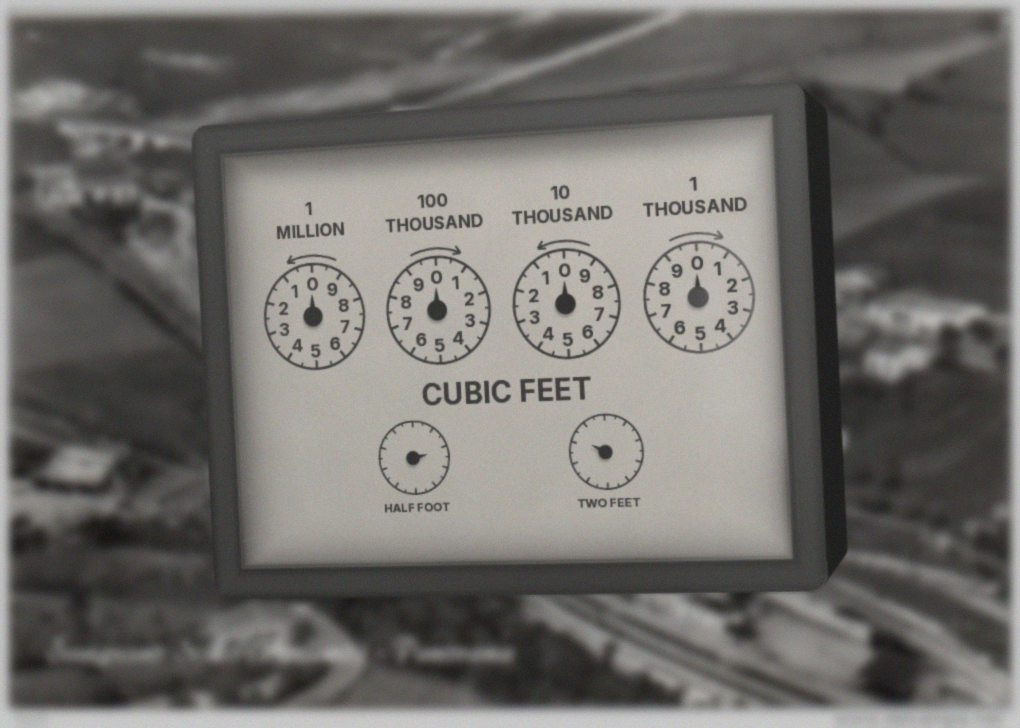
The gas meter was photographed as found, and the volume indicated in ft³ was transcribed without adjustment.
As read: 0 ft³
